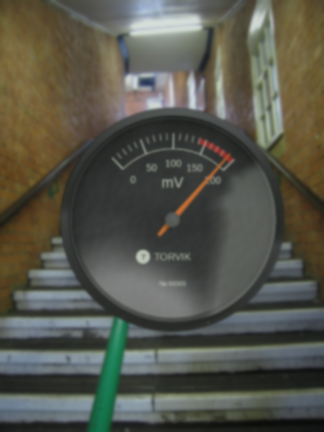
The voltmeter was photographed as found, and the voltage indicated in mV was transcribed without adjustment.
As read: 190 mV
